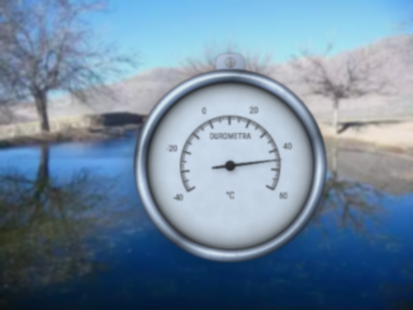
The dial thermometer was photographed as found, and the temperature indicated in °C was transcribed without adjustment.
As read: 45 °C
